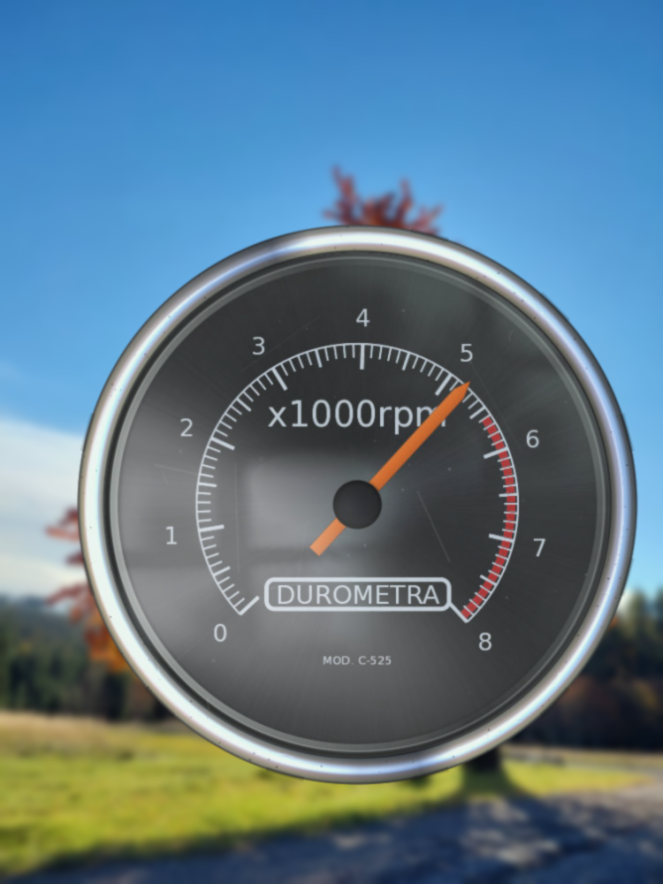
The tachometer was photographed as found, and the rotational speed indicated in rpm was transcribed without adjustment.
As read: 5200 rpm
